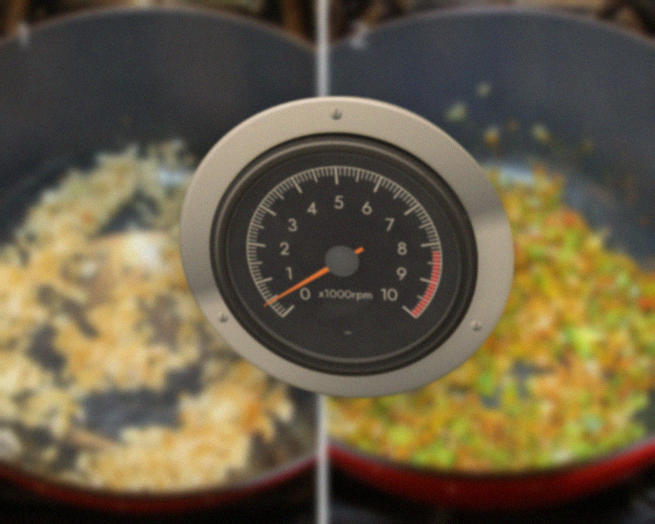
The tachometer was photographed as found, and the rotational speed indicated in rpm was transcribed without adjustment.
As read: 500 rpm
